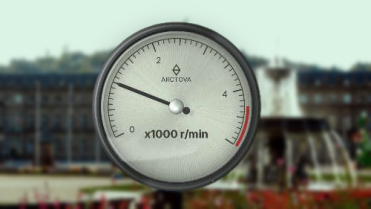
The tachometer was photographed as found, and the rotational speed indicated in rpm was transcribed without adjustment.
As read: 1000 rpm
